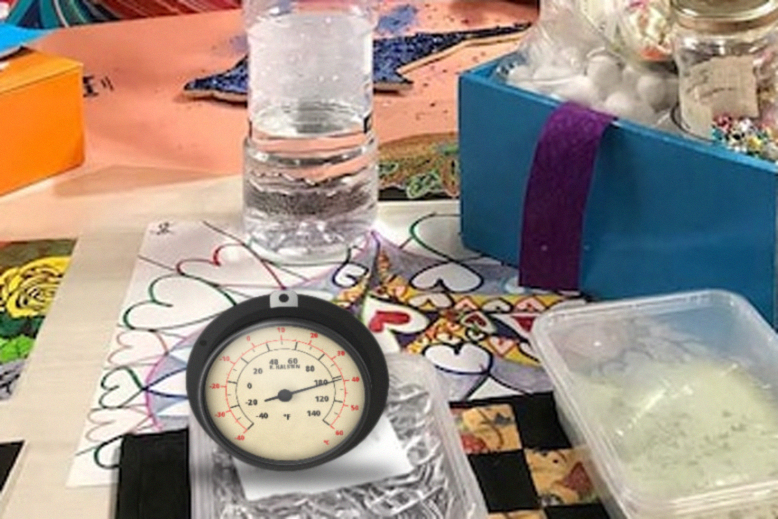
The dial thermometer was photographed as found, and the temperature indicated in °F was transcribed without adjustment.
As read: 100 °F
